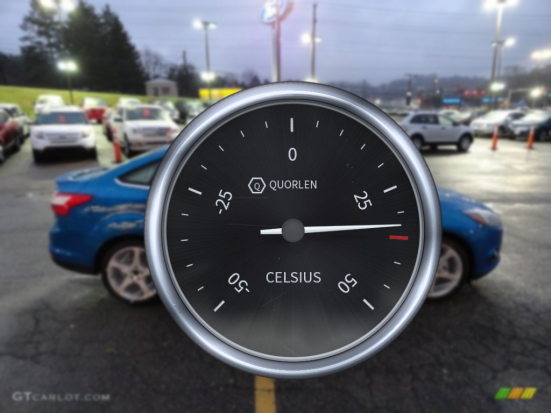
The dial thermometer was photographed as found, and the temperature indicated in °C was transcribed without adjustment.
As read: 32.5 °C
